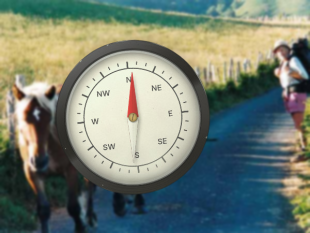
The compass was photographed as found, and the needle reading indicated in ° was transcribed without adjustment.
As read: 5 °
